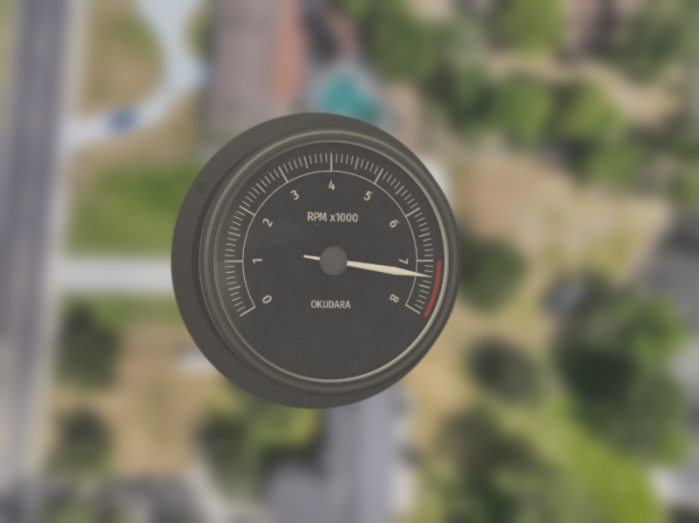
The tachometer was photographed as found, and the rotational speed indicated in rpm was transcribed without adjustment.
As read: 7300 rpm
